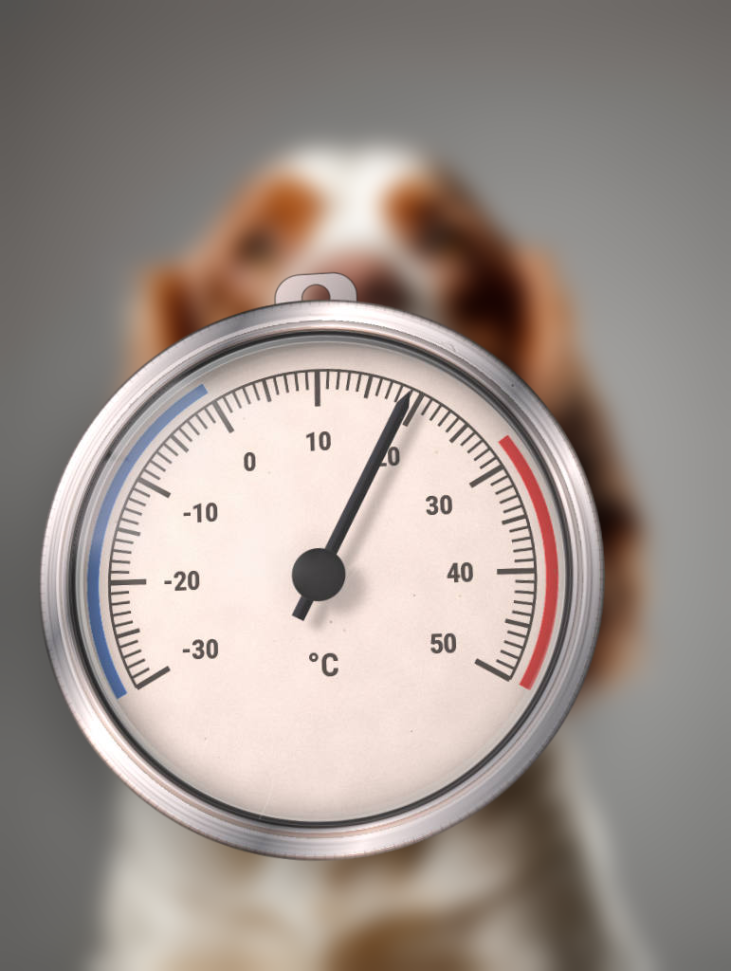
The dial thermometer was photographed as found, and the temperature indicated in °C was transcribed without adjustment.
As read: 19 °C
